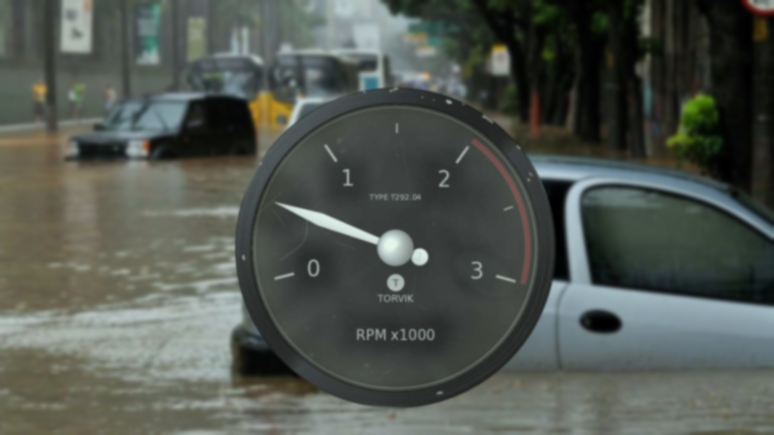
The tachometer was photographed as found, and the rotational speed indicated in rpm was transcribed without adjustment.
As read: 500 rpm
